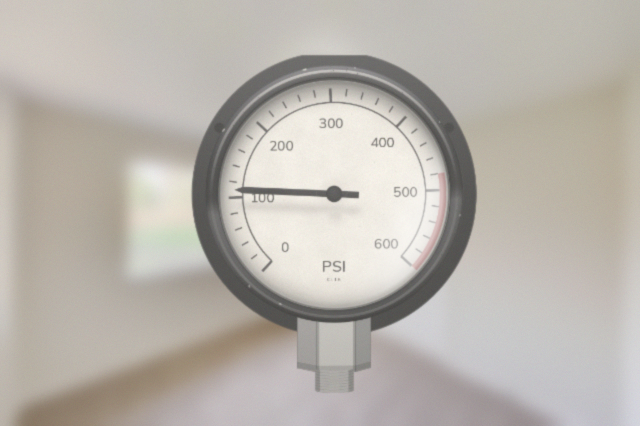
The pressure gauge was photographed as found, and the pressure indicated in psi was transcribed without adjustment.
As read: 110 psi
